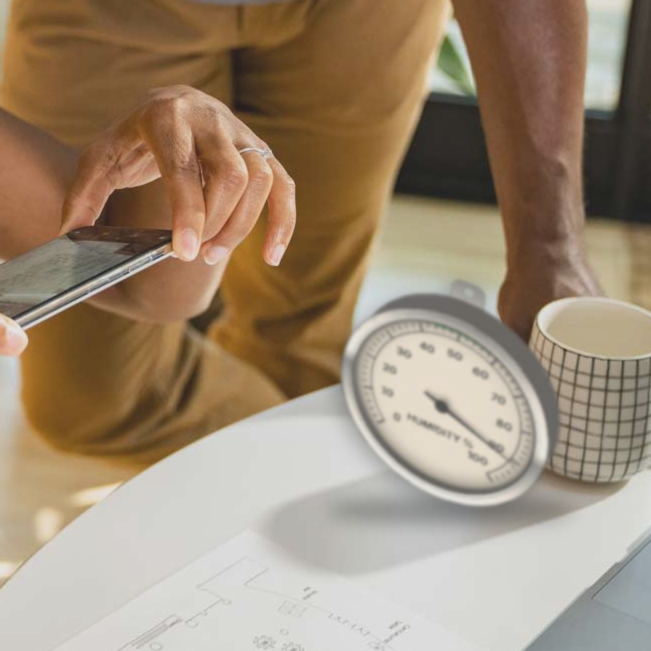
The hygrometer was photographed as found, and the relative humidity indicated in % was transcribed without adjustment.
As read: 90 %
